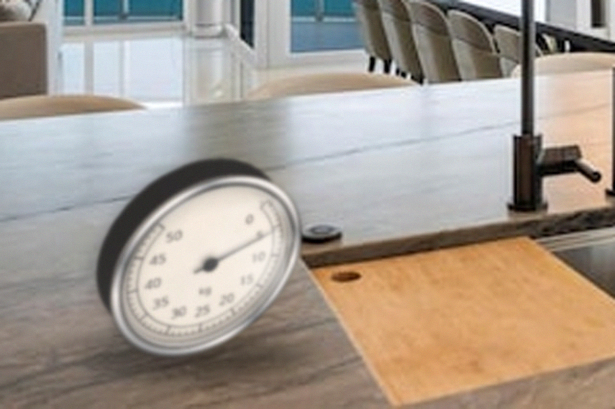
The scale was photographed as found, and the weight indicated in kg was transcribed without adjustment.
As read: 5 kg
